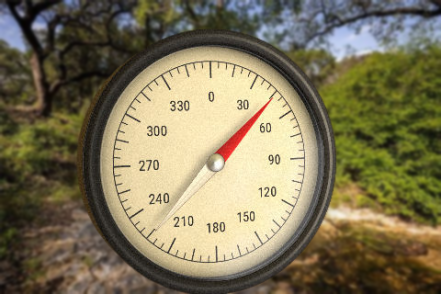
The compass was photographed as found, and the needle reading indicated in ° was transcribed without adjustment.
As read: 45 °
